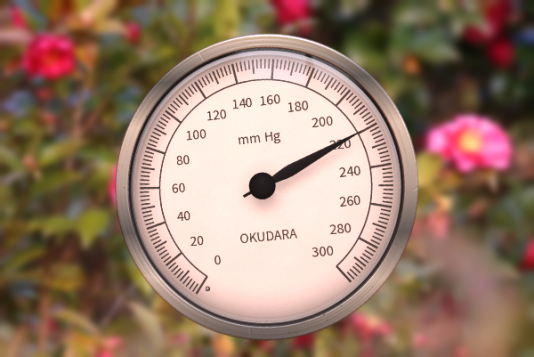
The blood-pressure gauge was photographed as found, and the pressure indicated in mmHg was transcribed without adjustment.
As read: 220 mmHg
